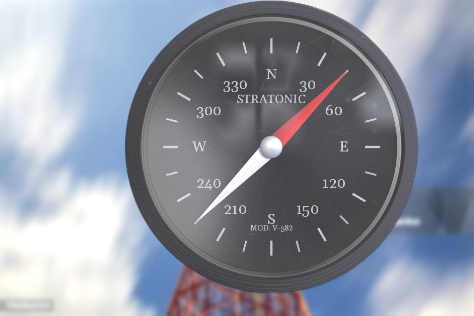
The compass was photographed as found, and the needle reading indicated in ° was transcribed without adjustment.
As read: 45 °
